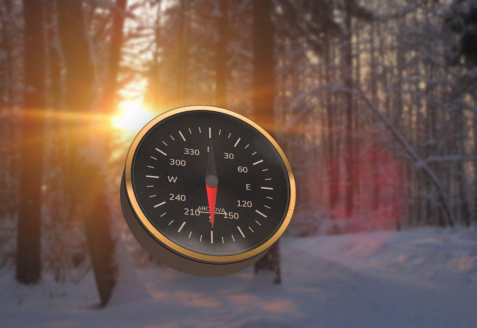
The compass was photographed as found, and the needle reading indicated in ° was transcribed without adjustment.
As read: 180 °
